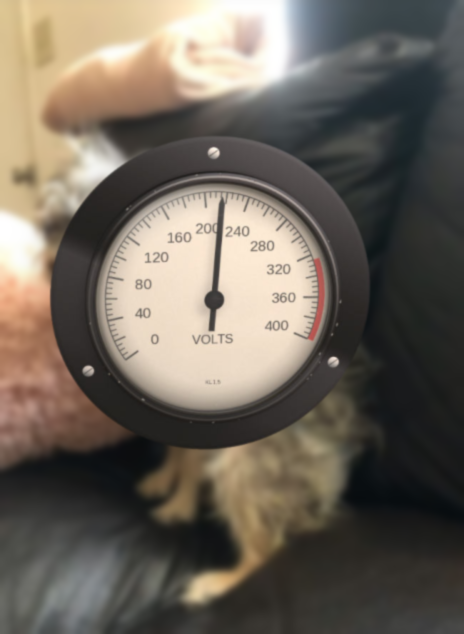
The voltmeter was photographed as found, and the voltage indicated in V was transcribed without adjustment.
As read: 215 V
